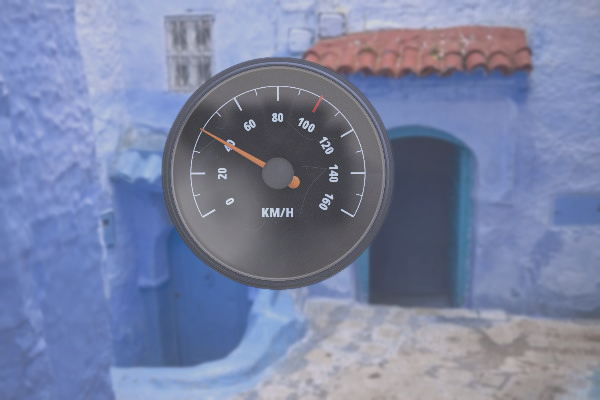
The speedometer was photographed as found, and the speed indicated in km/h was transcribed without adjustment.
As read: 40 km/h
